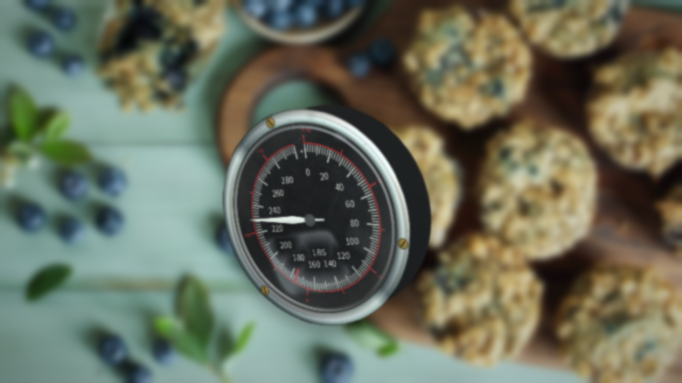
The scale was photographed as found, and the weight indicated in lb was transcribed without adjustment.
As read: 230 lb
